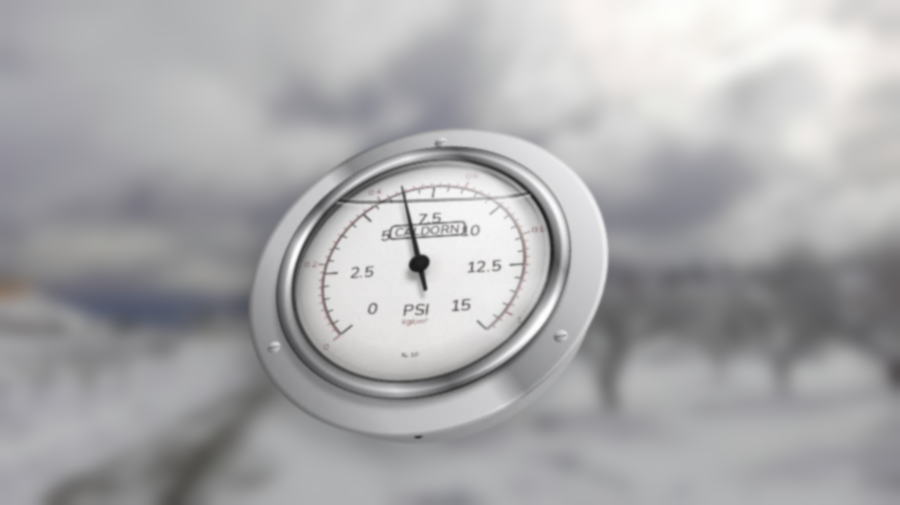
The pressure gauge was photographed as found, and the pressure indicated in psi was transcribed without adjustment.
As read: 6.5 psi
